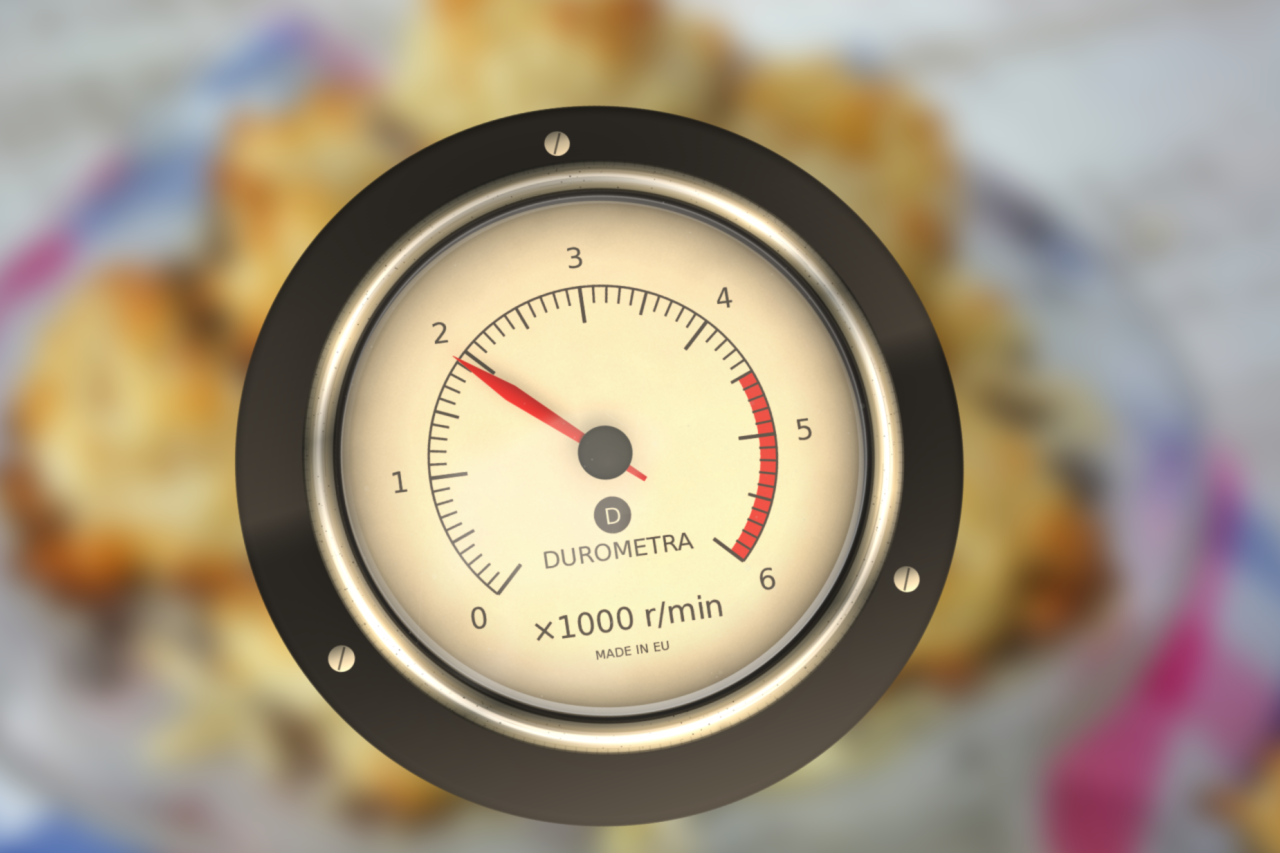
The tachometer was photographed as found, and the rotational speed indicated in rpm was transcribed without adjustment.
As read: 1900 rpm
